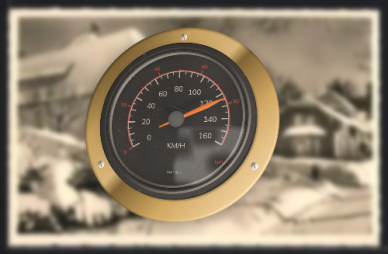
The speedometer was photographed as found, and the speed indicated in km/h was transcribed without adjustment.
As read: 125 km/h
